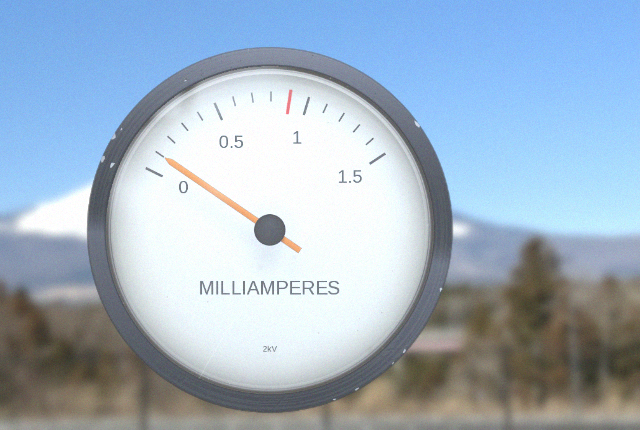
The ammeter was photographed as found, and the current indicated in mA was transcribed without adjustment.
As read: 0.1 mA
